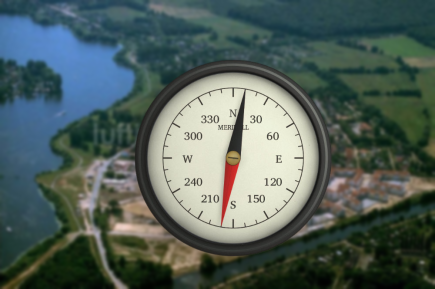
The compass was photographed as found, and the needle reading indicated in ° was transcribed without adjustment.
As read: 190 °
